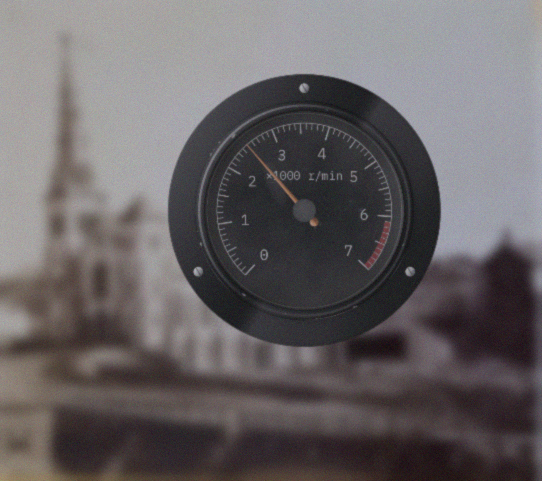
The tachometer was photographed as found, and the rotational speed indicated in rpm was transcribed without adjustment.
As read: 2500 rpm
